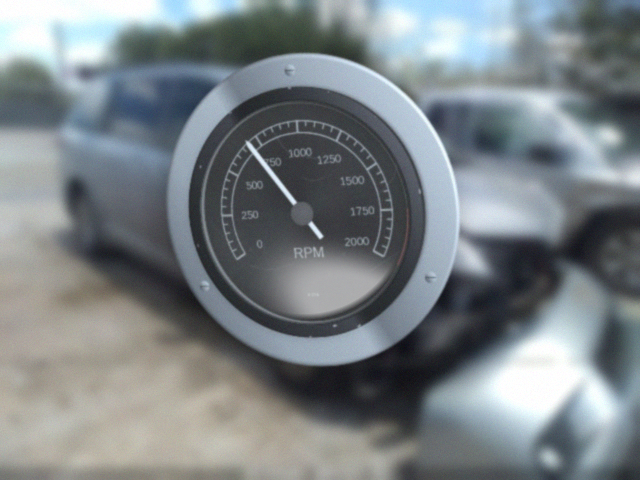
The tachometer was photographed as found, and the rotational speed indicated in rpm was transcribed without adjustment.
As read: 700 rpm
